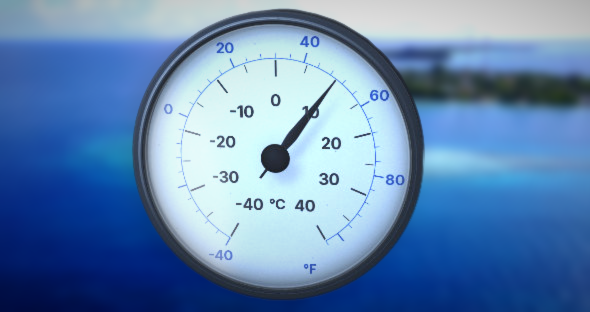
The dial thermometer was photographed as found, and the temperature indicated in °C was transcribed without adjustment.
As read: 10 °C
